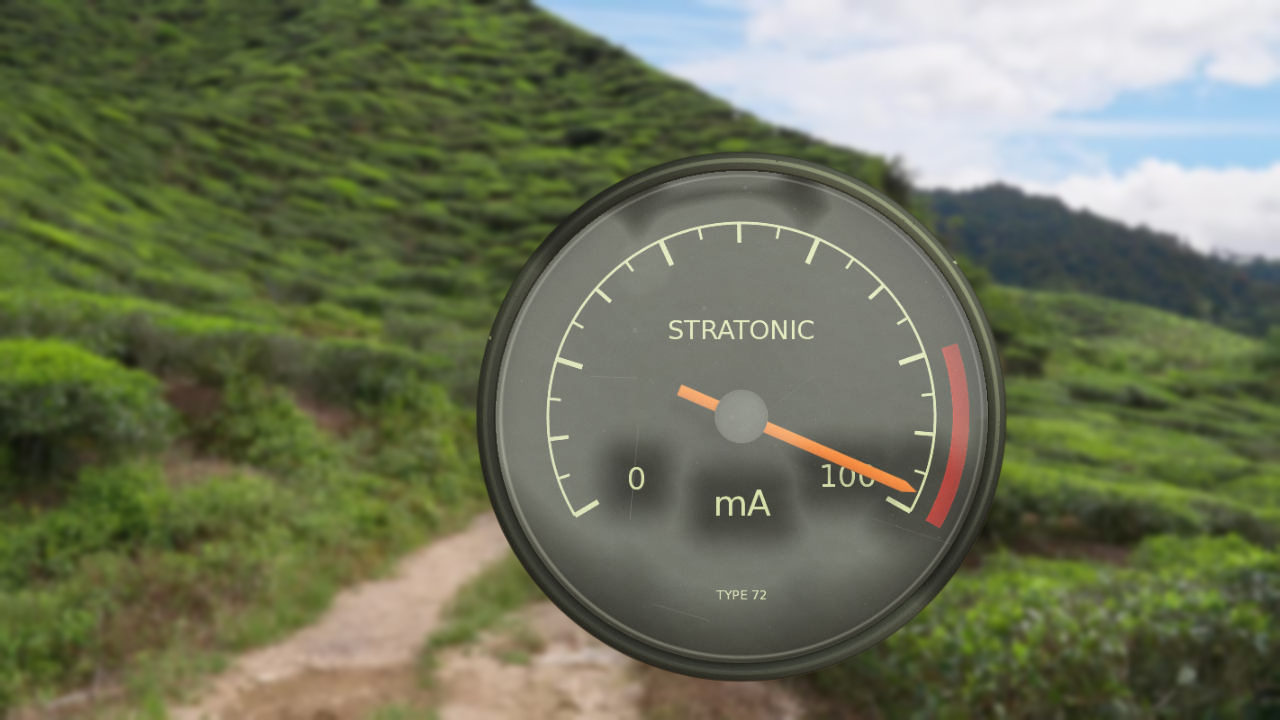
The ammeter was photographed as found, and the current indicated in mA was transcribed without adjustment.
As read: 97.5 mA
